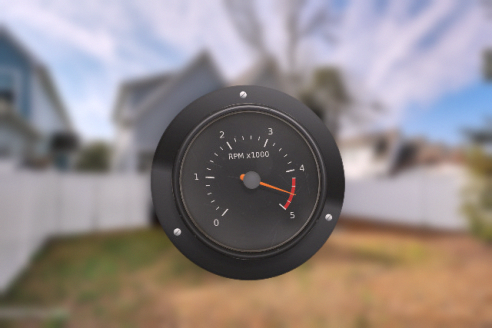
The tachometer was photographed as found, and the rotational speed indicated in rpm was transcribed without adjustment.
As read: 4600 rpm
